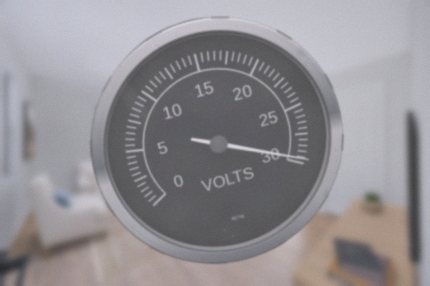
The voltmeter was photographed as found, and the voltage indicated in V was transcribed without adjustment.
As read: 29.5 V
